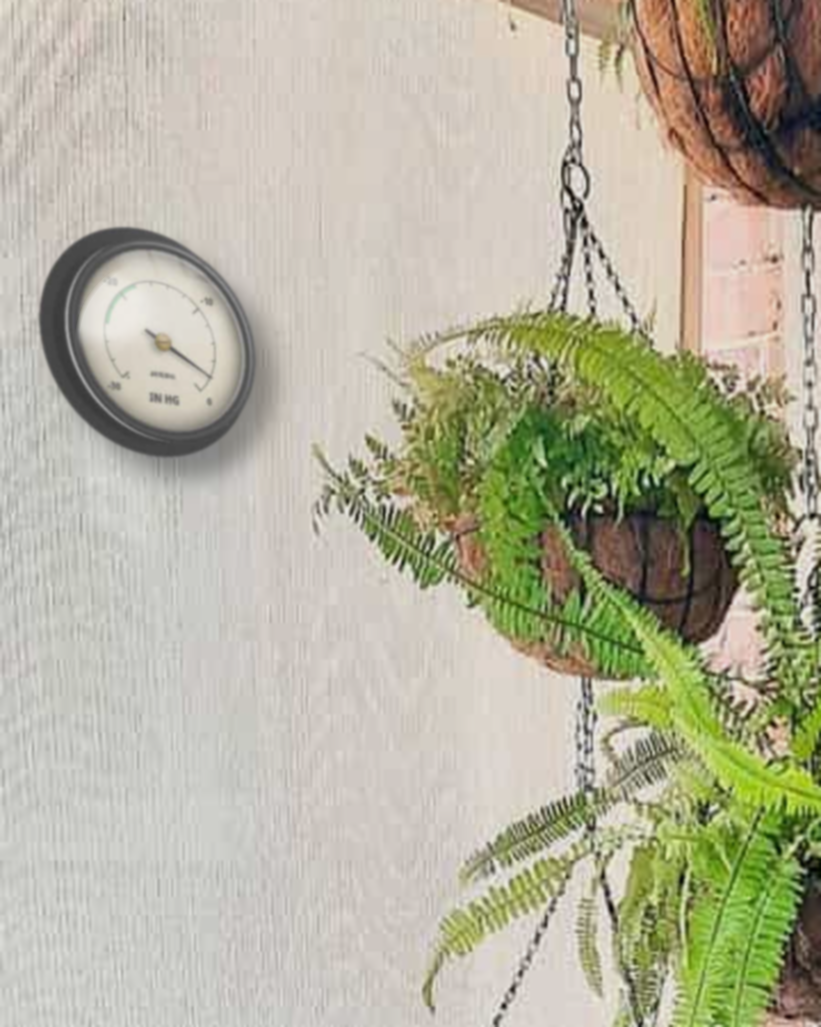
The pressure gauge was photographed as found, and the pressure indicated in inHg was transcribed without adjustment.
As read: -2 inHg
